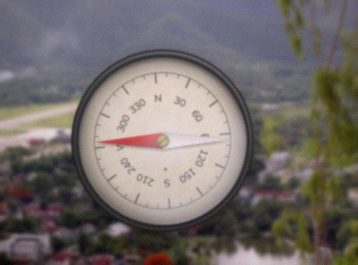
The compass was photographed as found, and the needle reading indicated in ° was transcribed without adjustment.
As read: 275 °
